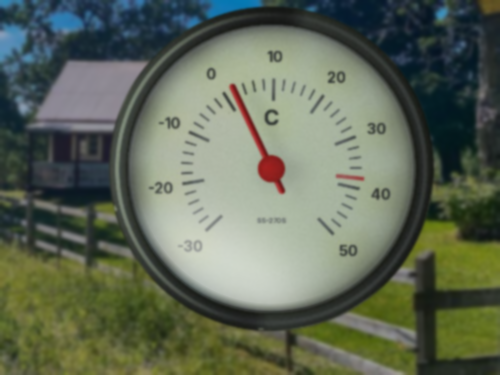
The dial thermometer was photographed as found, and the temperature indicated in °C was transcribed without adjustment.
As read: 2 °C
